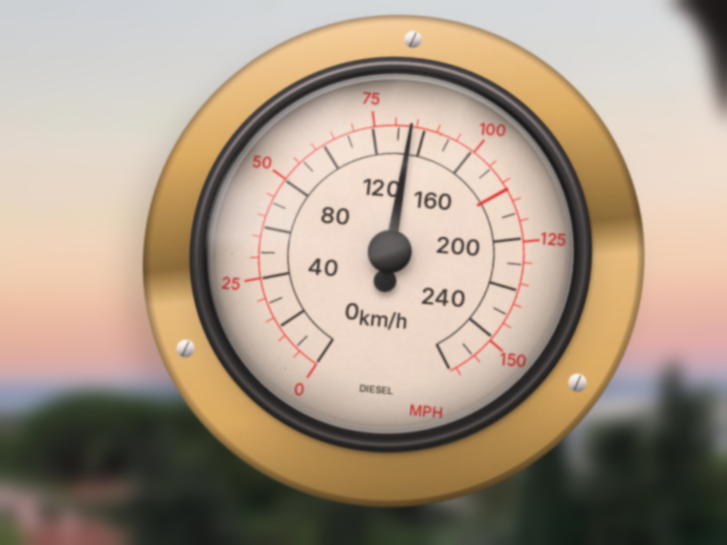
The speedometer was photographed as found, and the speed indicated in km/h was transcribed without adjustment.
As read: 135 km/h
